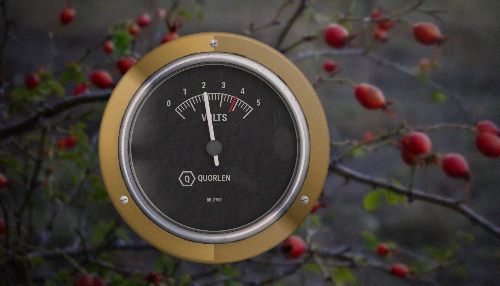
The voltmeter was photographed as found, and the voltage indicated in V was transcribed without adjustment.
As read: 2 V
